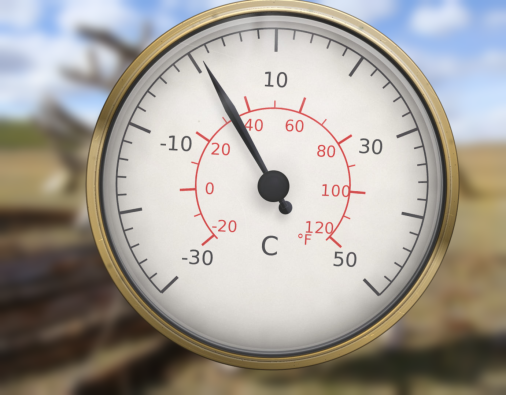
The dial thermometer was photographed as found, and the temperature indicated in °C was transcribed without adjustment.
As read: 1 °C
